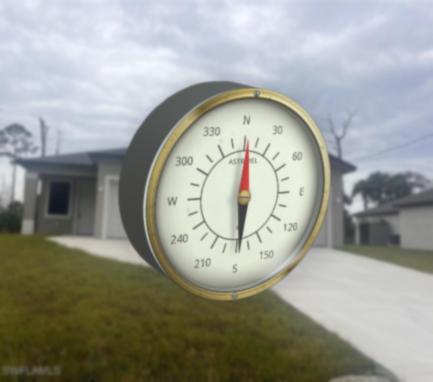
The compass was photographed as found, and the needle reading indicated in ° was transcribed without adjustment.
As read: 0 °
